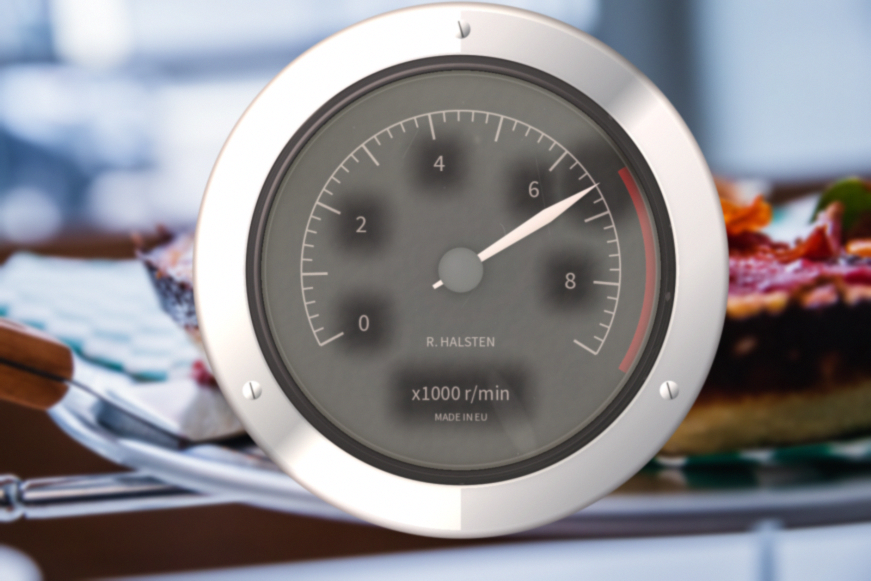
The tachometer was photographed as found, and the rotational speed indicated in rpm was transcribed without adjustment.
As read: 6600 rpm
